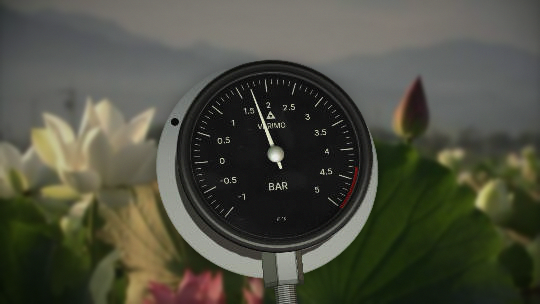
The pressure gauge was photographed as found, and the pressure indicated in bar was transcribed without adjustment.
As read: 1.7 bar
